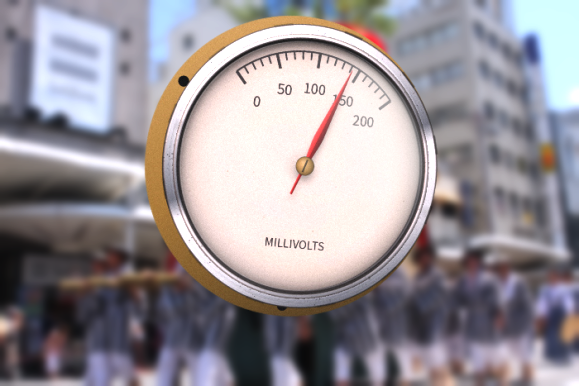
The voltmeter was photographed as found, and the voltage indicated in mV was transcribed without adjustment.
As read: 140 mV
